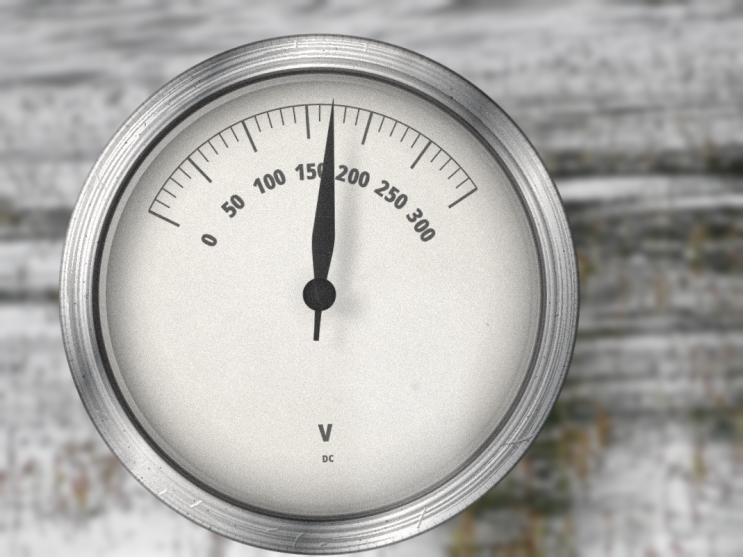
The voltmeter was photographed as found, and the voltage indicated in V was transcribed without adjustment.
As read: 170 V
